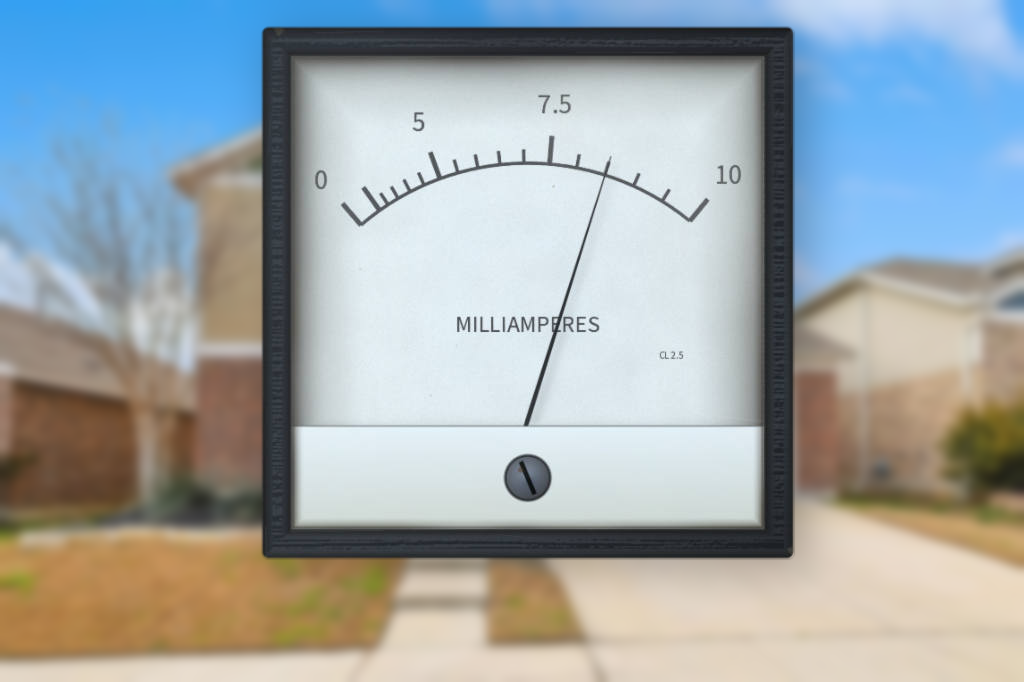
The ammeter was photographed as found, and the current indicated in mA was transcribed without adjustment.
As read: 8.5 mA
